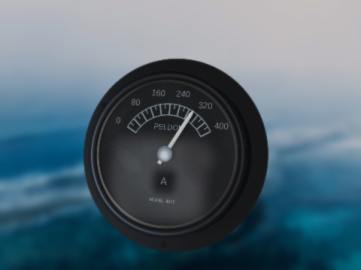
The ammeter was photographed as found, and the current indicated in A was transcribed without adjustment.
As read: 300 A
